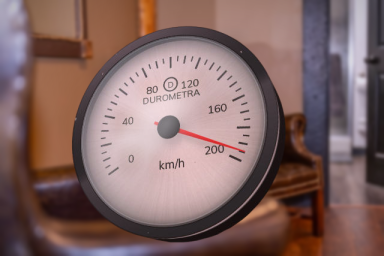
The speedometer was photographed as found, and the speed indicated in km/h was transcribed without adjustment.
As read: 195 km/h
